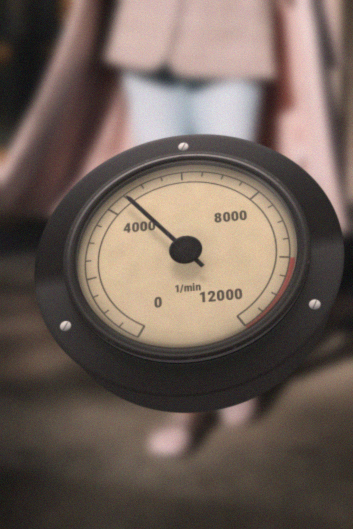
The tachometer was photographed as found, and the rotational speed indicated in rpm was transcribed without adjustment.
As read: 4500 rpm
